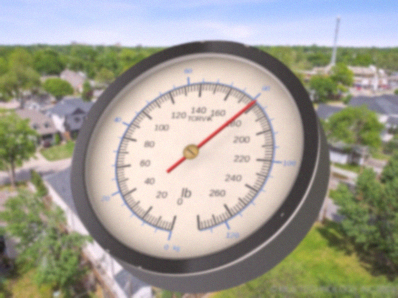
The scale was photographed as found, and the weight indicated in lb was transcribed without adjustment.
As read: 180 lb
